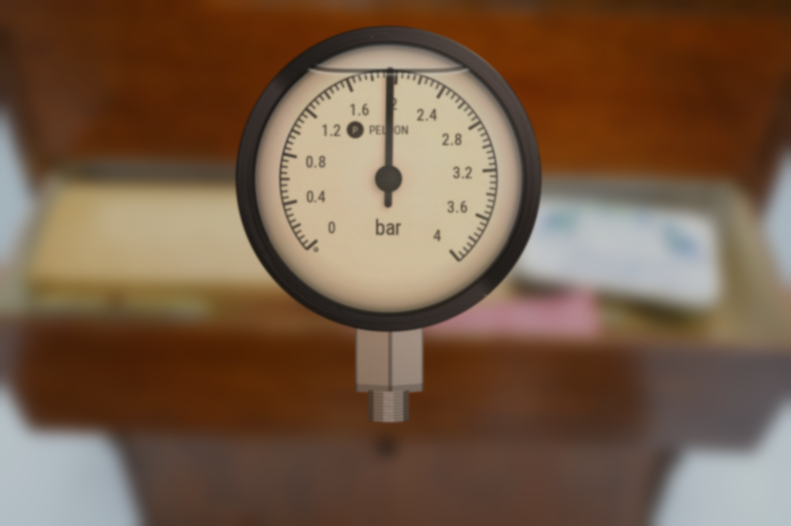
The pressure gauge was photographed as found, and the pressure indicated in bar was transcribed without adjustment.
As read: 1.95 bar
